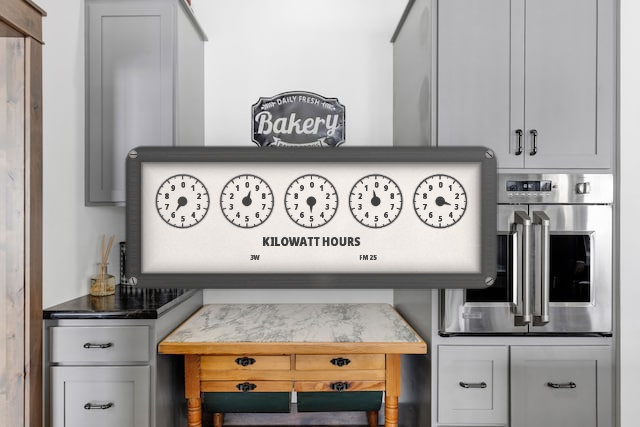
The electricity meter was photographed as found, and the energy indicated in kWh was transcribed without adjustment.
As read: 59503 kWh
